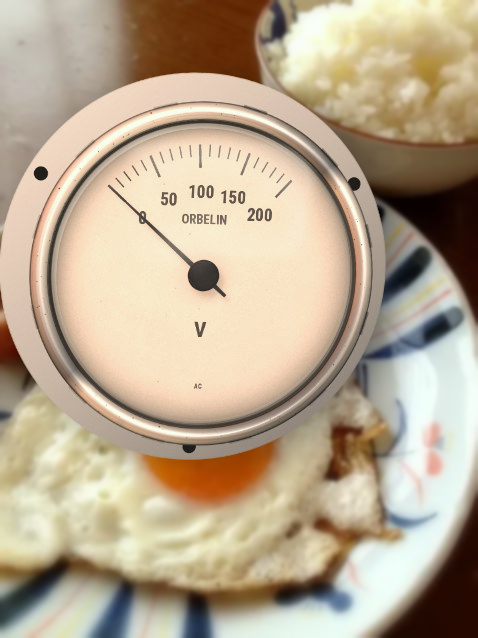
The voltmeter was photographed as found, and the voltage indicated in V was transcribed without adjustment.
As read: 0 V
